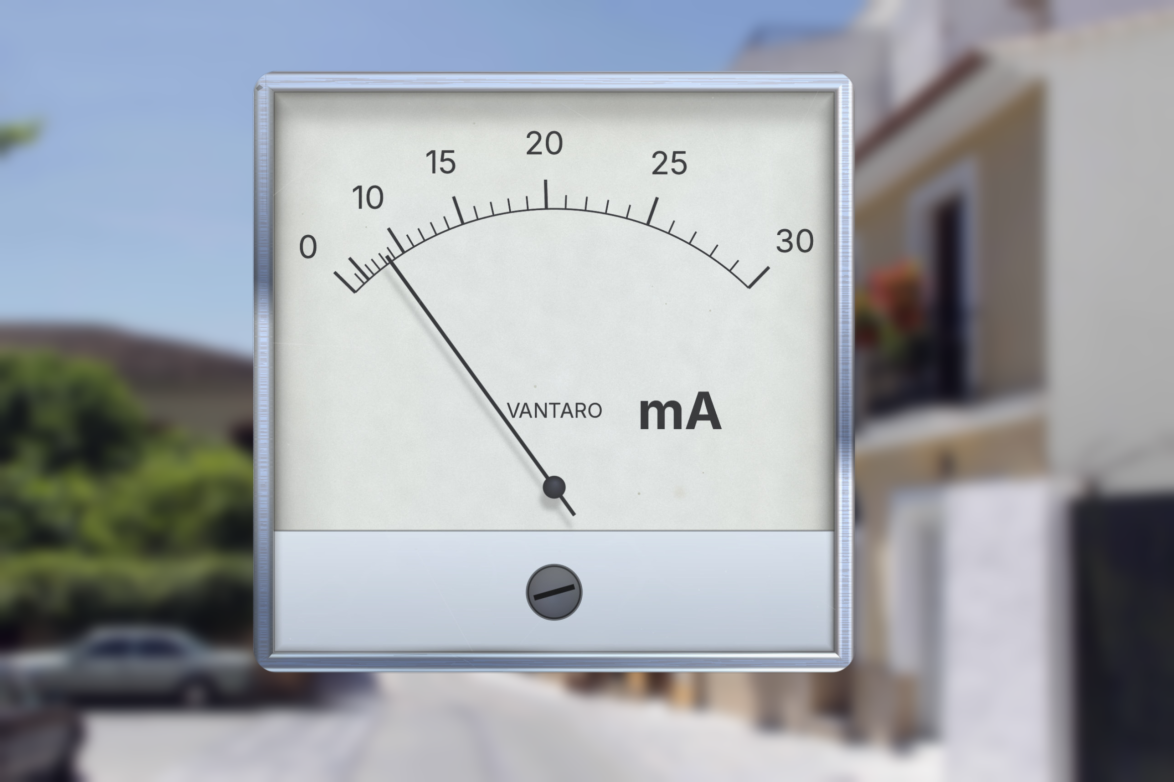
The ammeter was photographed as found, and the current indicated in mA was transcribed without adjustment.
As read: 8.5 mA
